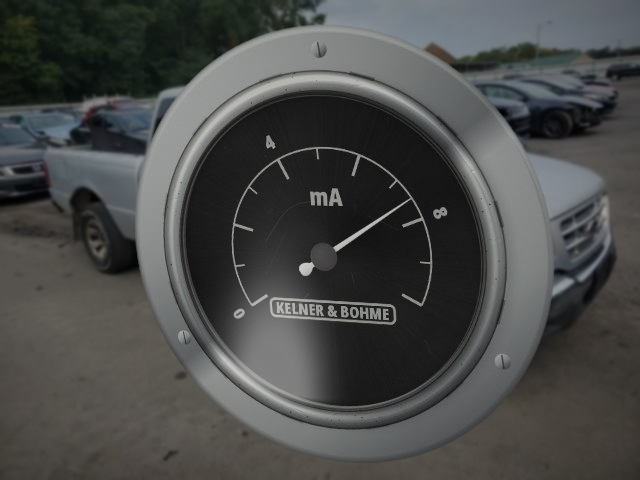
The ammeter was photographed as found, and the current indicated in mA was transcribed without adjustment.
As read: 7.5 mA
